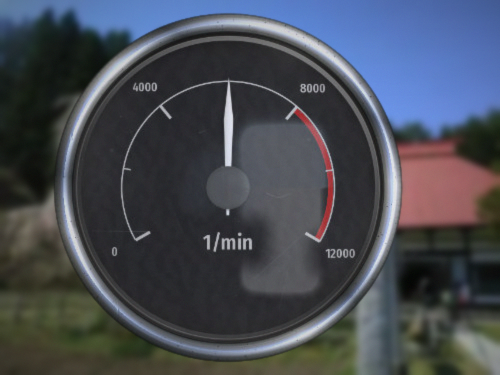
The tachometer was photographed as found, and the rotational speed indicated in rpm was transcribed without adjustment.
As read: 6000 rpm
